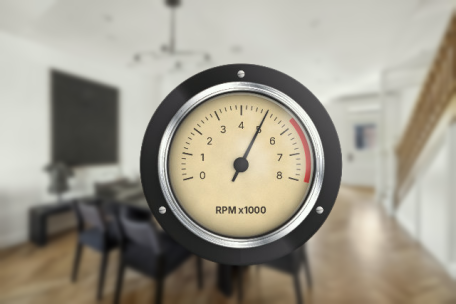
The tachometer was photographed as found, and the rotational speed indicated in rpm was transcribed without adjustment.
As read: 5000 rpm
